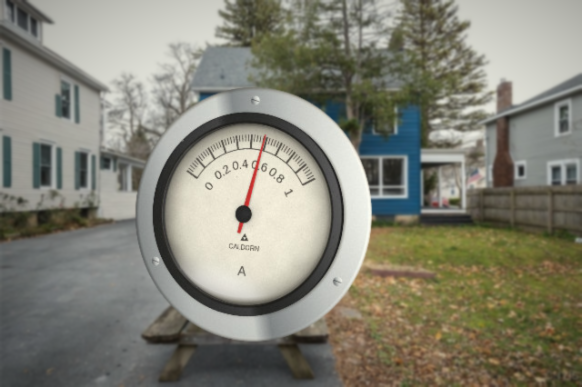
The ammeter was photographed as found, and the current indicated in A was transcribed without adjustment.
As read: 0.6 A
